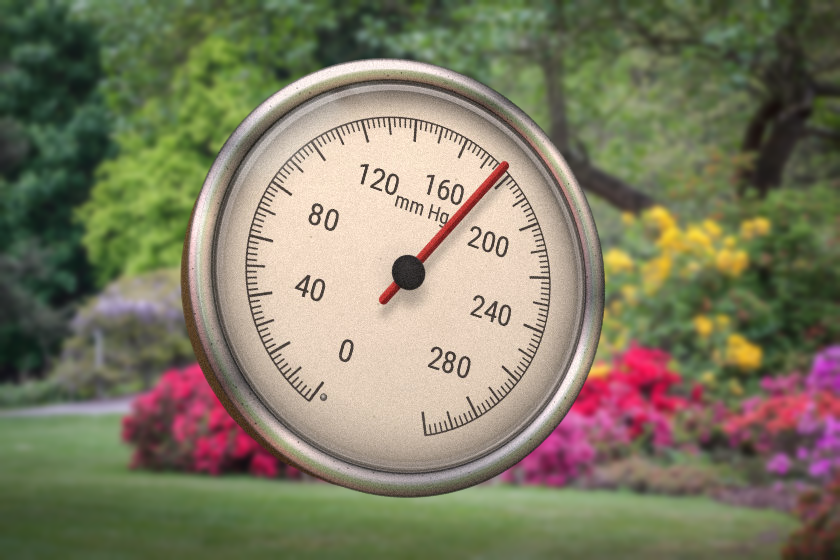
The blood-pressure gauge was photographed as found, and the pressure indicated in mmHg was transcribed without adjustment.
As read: 176 mmHg
